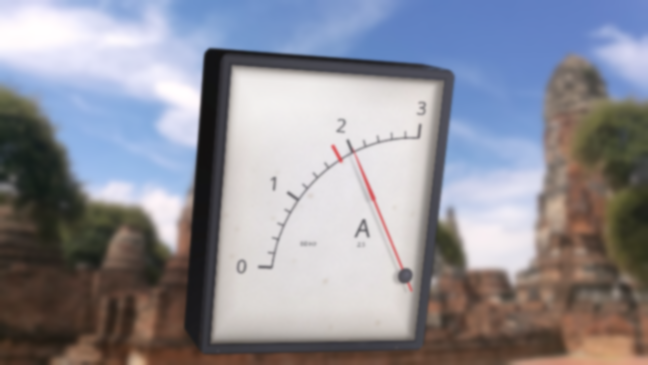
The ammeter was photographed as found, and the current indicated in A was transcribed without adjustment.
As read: 2 A
